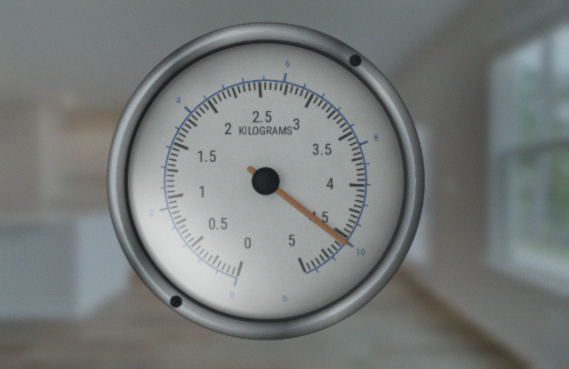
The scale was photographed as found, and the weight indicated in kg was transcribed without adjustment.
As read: 4.55 kg
